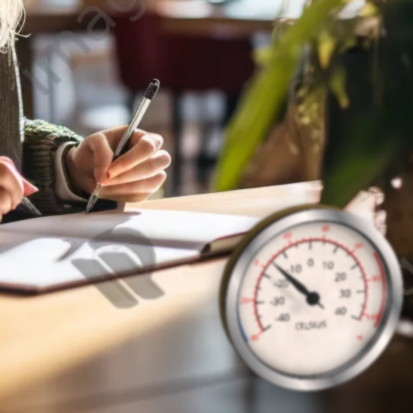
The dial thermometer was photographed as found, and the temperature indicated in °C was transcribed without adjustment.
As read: -15 °C
